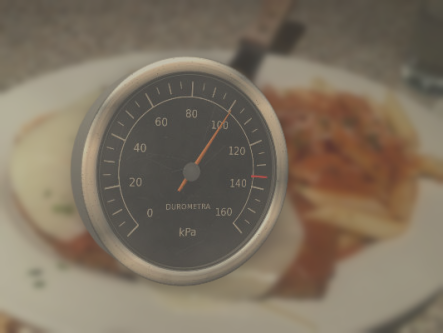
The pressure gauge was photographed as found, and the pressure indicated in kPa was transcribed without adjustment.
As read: 100 kPa
